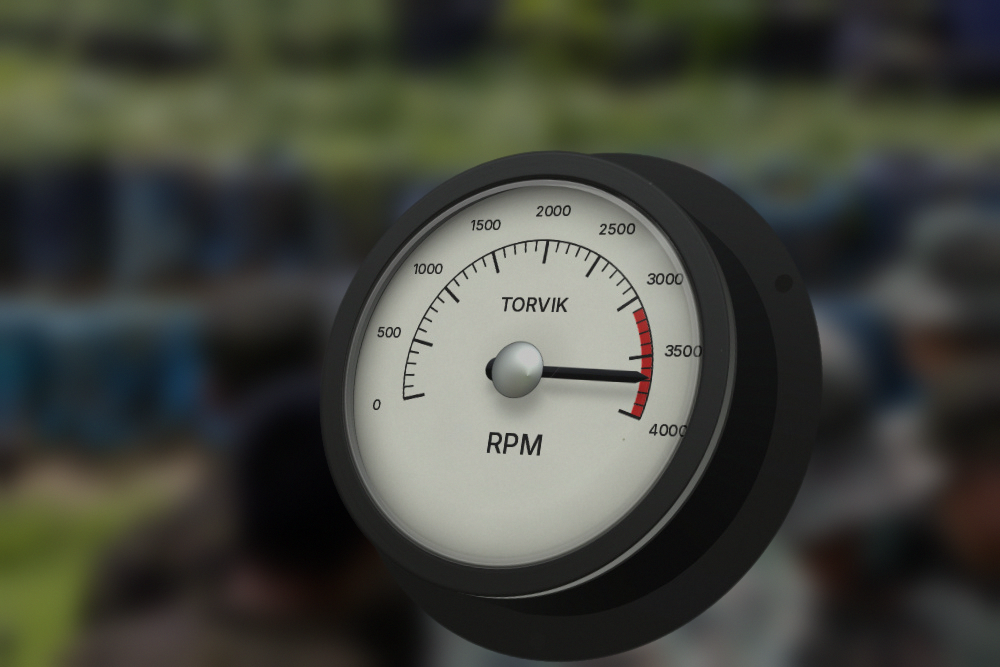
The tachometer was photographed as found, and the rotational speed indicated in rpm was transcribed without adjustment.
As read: 3700 rpm
